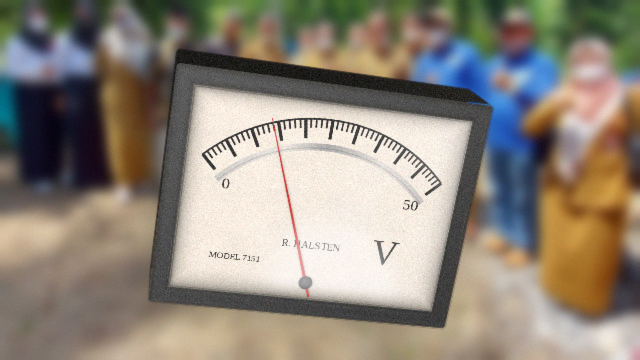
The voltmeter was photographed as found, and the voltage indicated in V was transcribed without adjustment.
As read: 14 V
